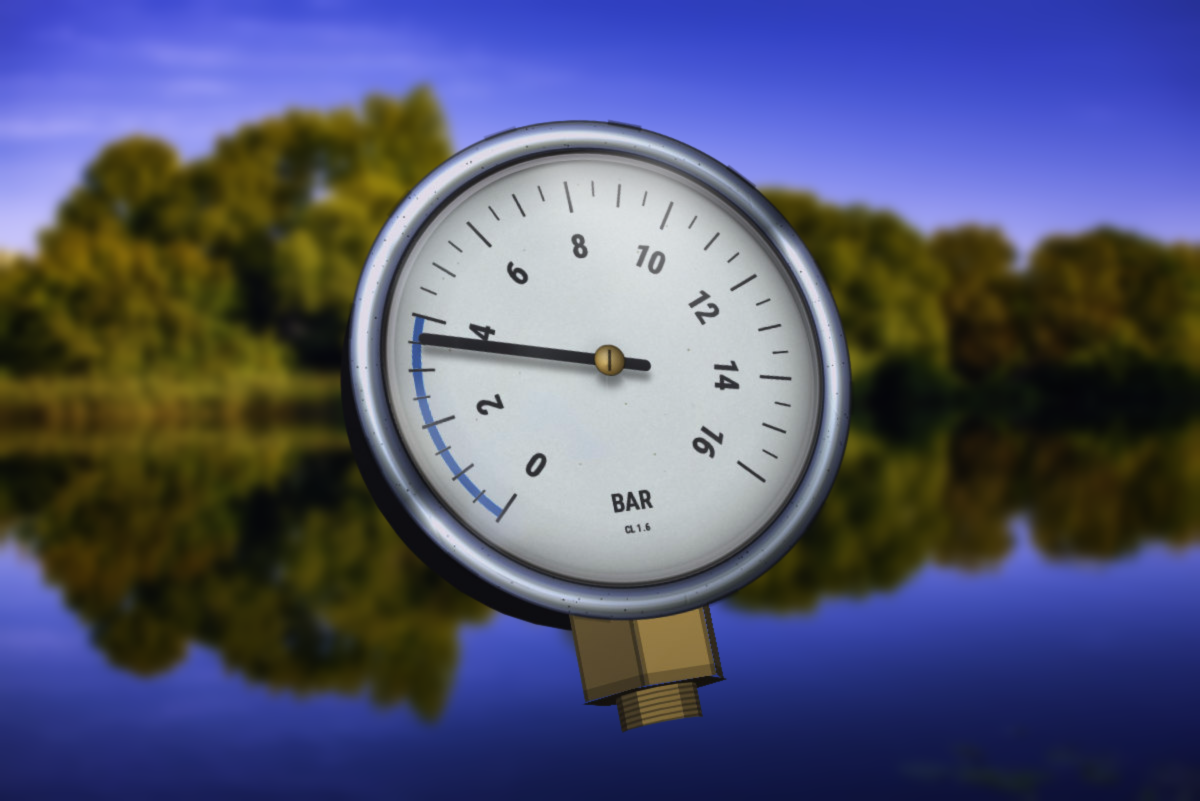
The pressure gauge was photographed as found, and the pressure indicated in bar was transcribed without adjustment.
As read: 3.5 bar
